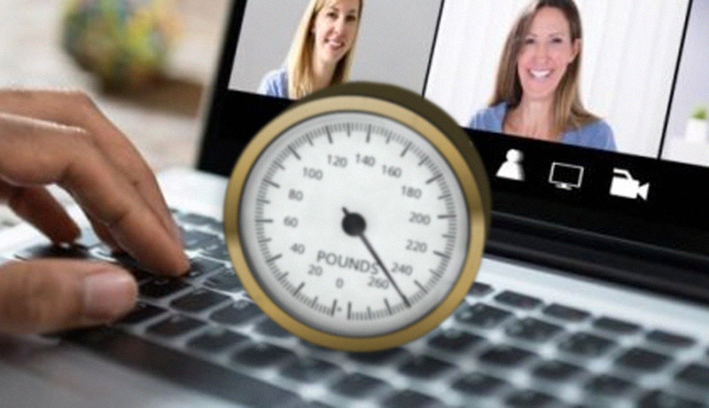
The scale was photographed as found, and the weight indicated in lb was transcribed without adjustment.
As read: 250 lb
